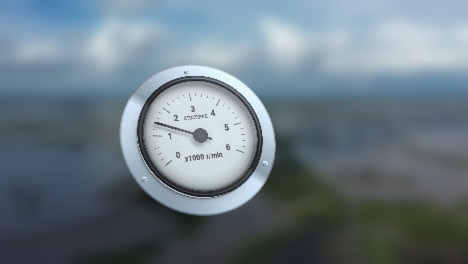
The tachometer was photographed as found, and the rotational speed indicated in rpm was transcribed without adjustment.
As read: 1400 rpm
